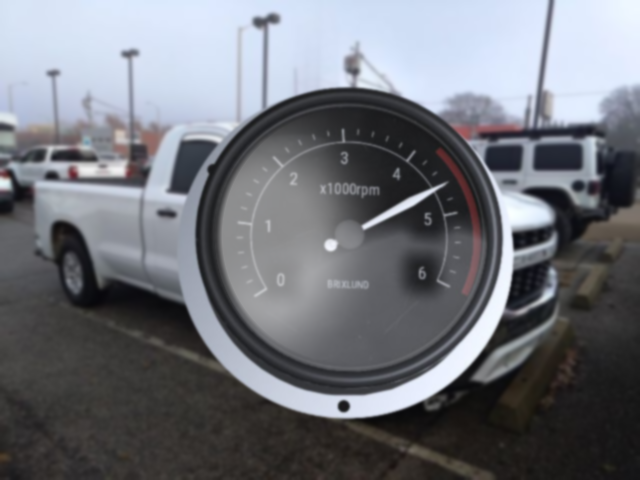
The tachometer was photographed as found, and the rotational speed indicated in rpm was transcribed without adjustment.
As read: 4600 rpm
